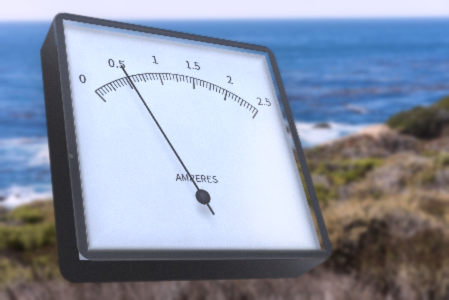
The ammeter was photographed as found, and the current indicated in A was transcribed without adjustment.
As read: 0.5 A
